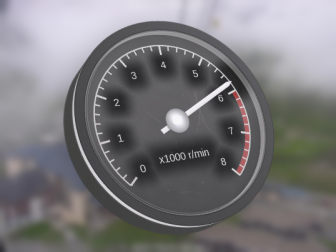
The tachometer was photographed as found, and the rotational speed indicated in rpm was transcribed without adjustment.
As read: 5800 rpm
